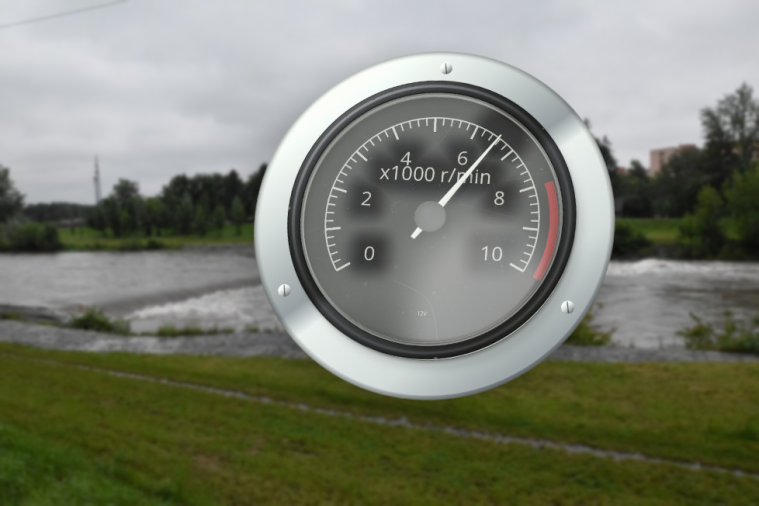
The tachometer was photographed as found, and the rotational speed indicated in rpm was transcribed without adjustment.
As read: 6600 rpm
